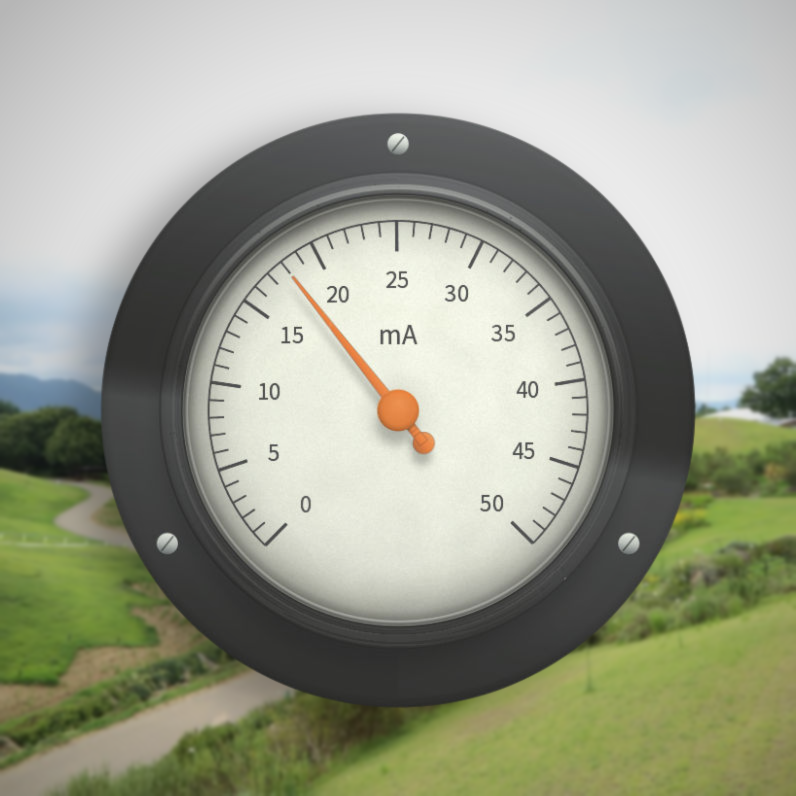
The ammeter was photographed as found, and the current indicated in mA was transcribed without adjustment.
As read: 18 mA
